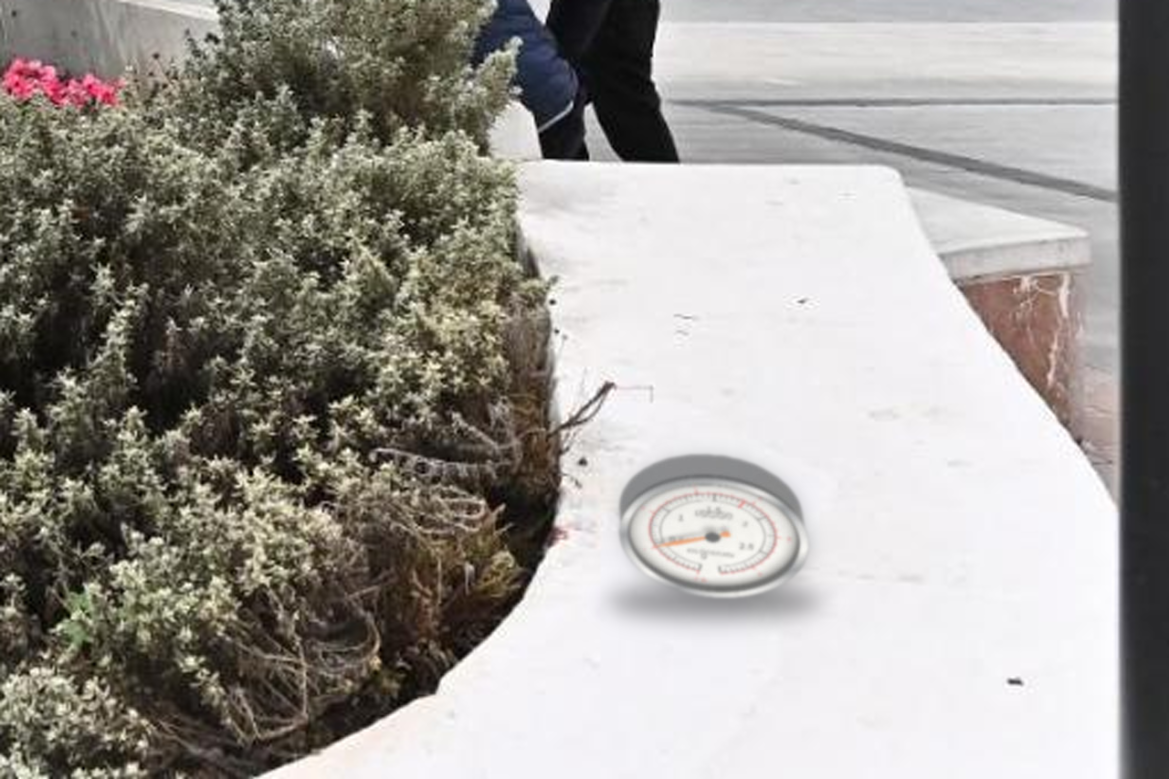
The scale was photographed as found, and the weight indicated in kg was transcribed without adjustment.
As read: 0.5 kg
